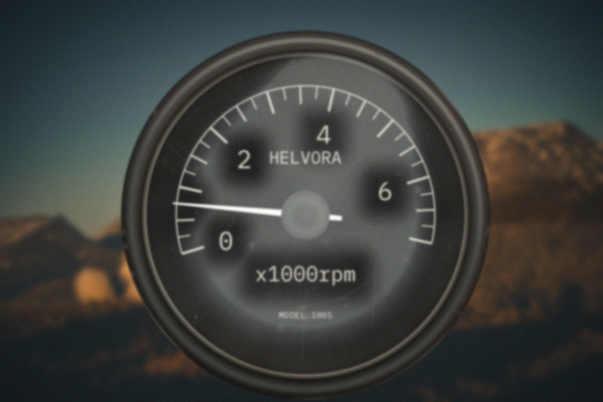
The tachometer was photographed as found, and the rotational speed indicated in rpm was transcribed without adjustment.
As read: 750 rpm
